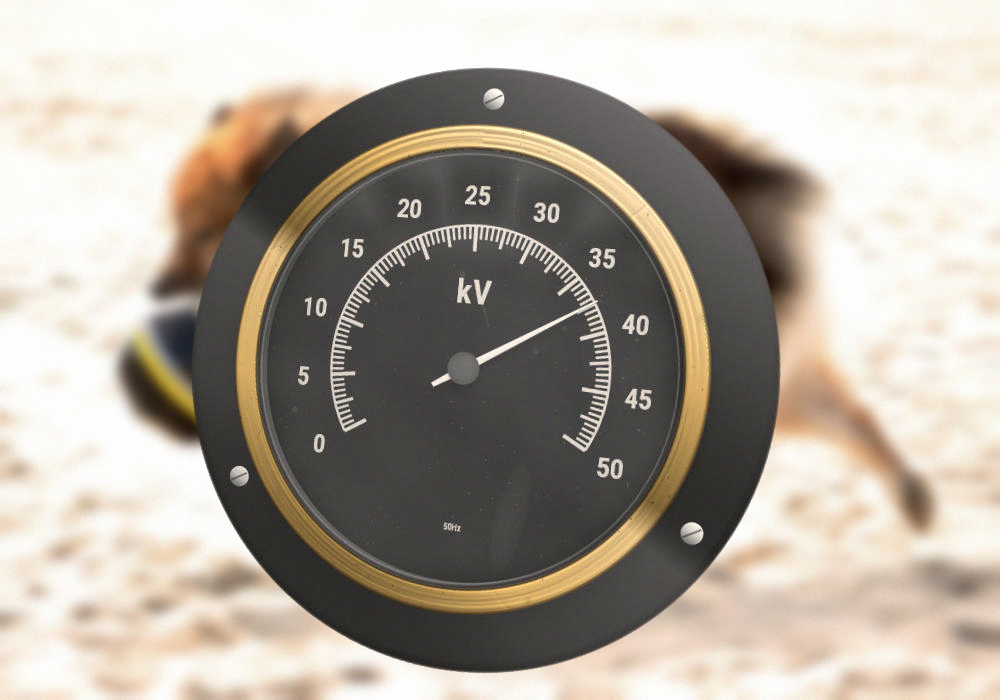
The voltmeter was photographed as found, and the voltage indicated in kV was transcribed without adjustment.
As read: 37.5 kV
